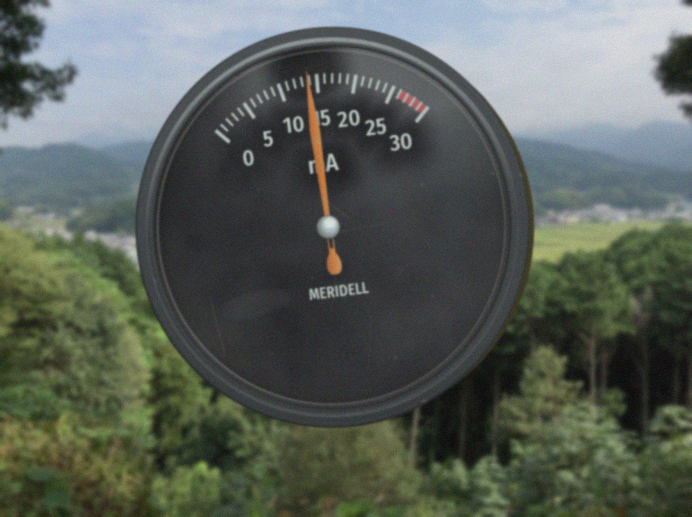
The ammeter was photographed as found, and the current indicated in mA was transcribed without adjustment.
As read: 14 mA
